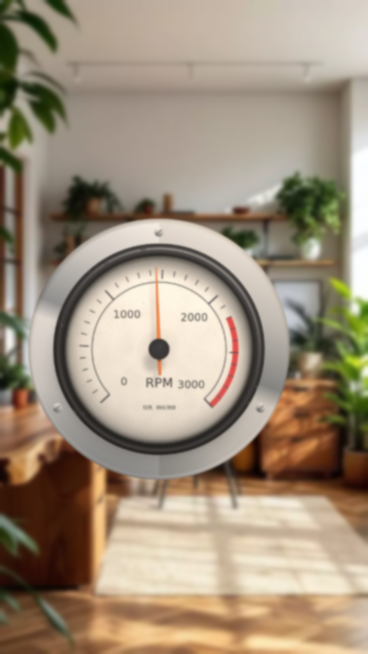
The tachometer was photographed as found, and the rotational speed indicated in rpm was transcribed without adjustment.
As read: 1450 rpm
